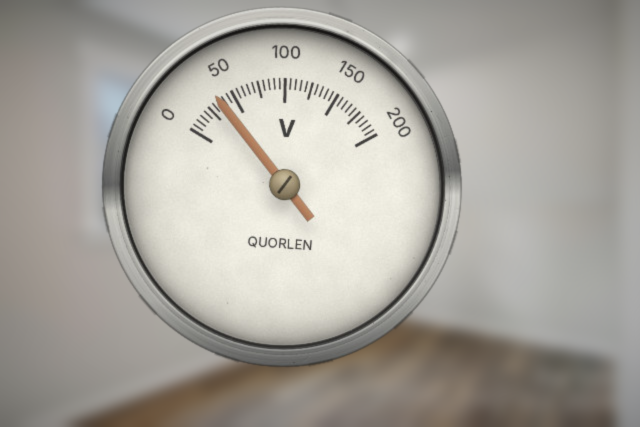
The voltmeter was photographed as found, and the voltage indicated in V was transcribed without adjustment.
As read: 35 V
